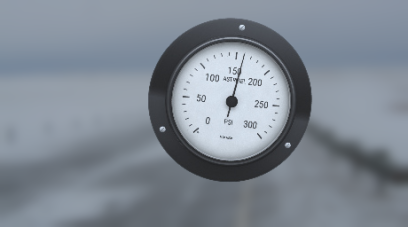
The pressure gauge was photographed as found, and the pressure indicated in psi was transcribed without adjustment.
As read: 160 psi
